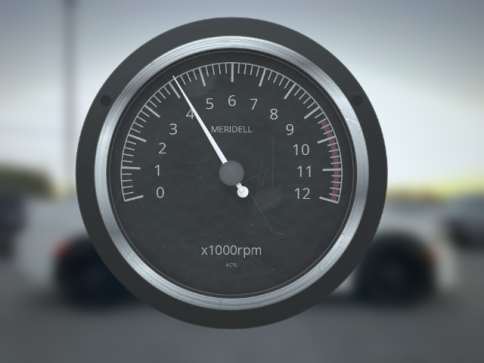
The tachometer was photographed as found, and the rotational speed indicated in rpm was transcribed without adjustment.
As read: 4200 rpm
